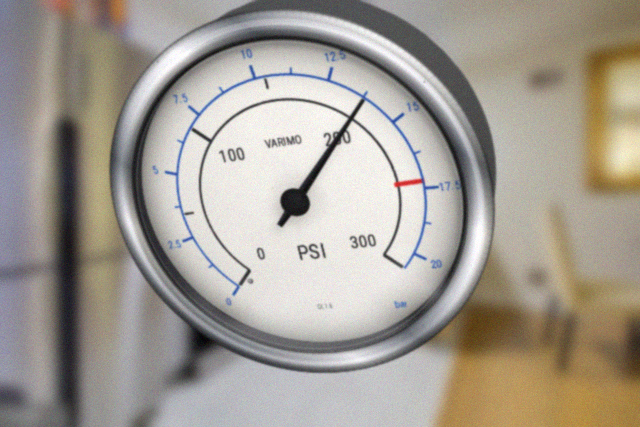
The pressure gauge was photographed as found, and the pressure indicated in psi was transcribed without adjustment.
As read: 200 psi
